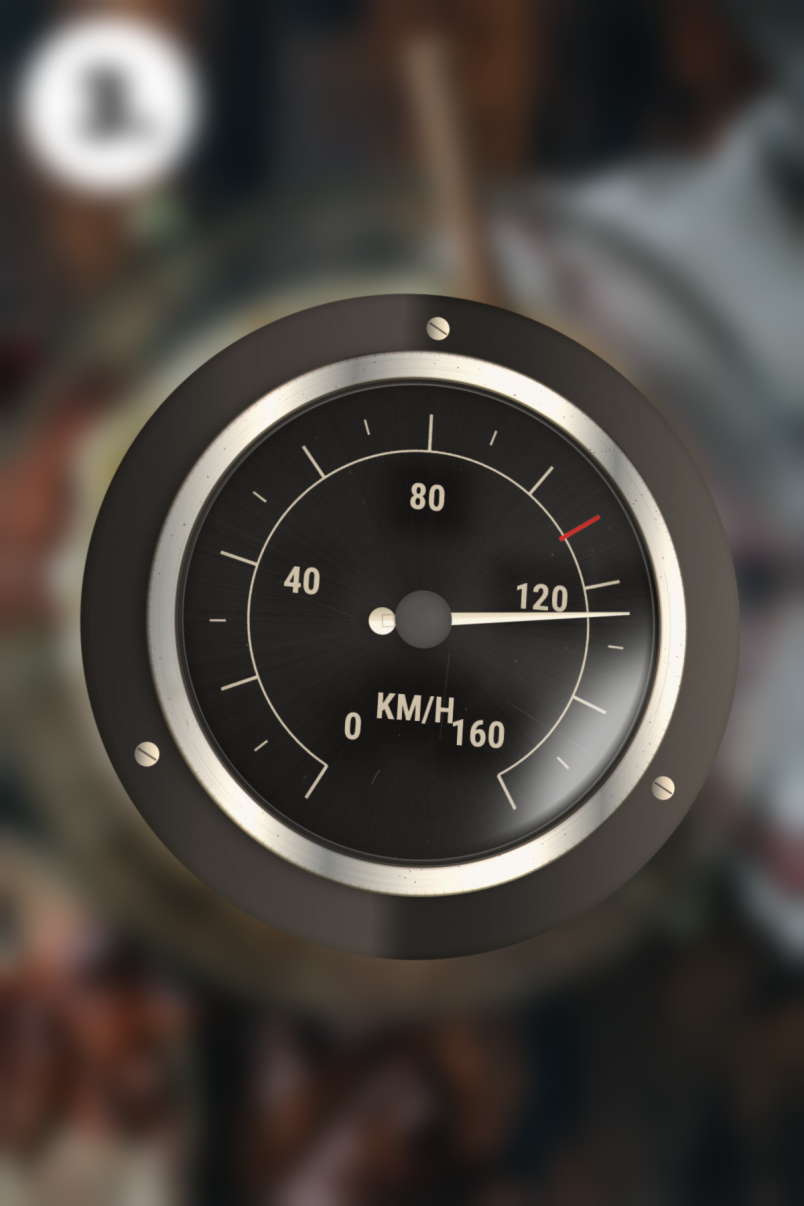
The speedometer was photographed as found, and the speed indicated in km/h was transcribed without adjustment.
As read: 125 km/h
